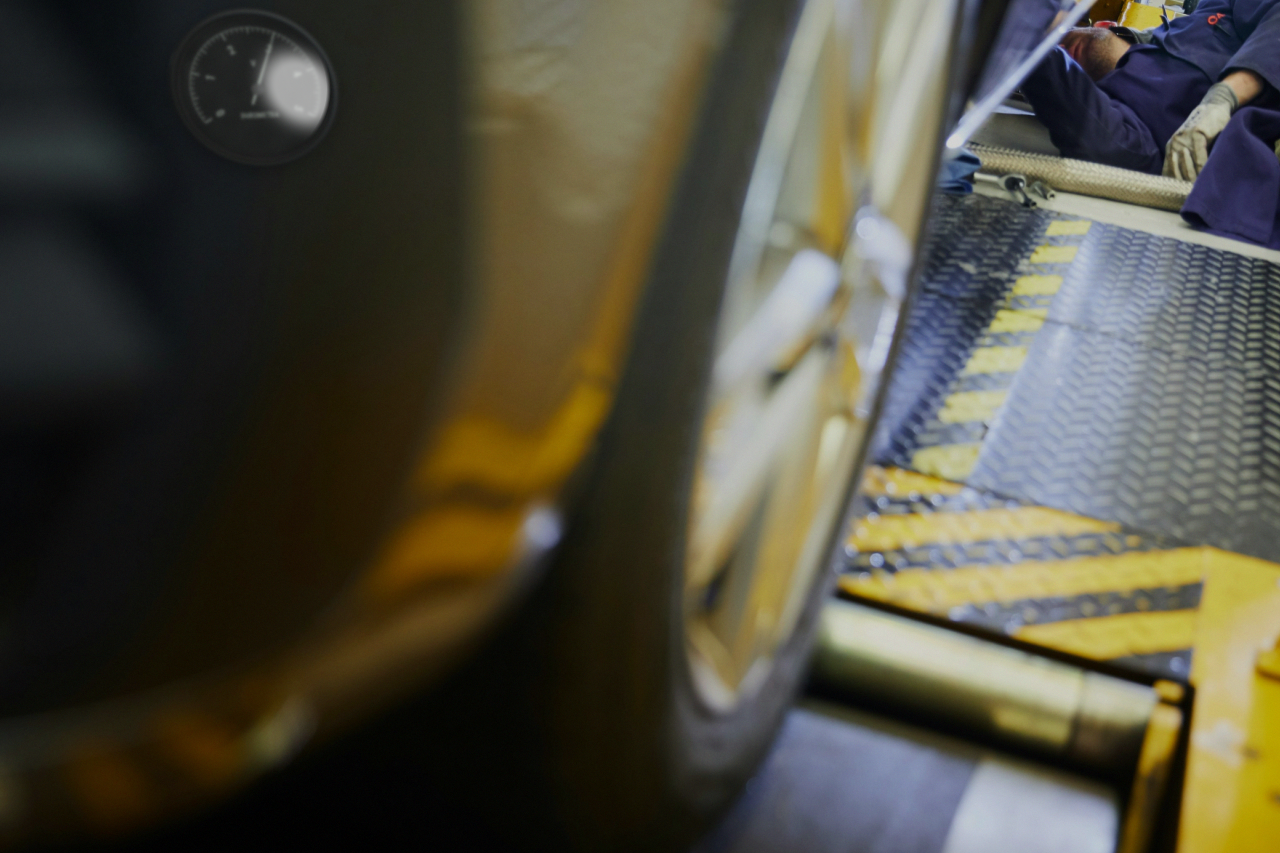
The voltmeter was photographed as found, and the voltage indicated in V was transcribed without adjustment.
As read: 3 V
